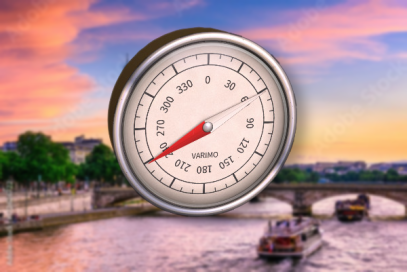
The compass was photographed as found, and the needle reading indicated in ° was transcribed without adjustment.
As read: 240 °
